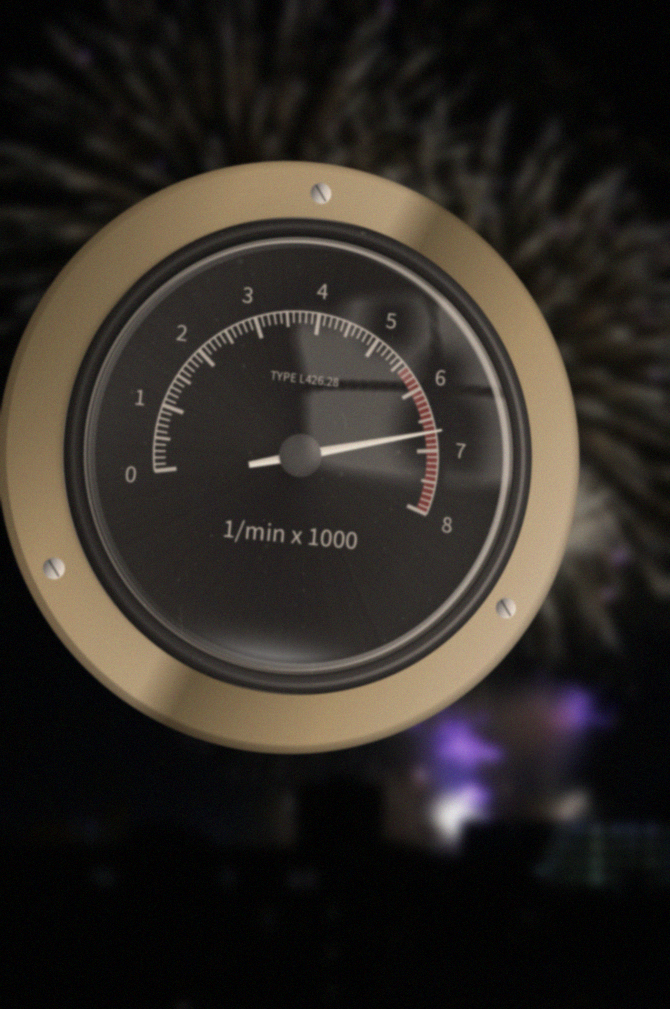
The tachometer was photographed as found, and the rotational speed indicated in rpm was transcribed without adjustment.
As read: 6700 rpm
